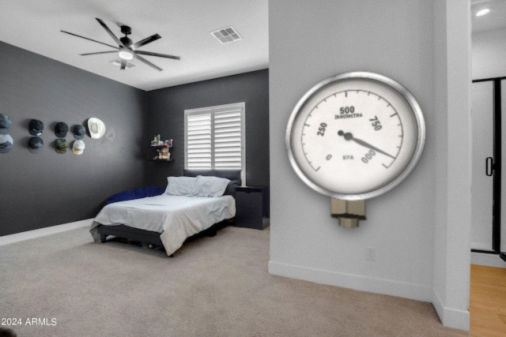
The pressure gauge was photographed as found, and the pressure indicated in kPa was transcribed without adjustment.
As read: 950 kPa
